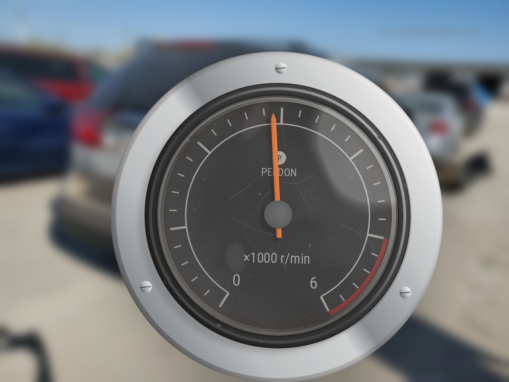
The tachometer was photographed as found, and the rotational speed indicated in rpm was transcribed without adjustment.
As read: 2900 rpm
